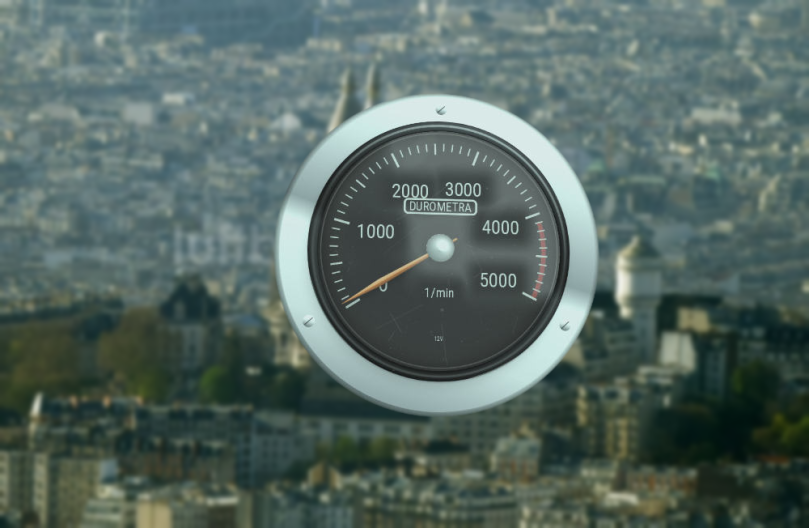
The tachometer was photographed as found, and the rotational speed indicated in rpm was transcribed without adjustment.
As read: 50 rpm
